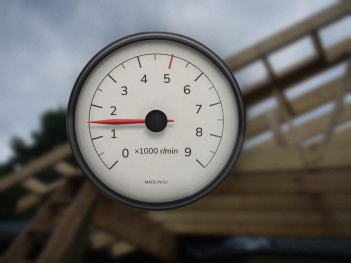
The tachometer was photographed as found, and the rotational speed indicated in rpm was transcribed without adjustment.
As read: 1500 rpm
